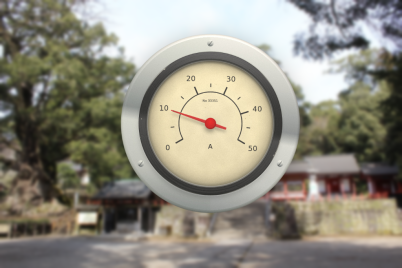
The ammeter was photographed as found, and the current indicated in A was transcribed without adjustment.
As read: 10 A
